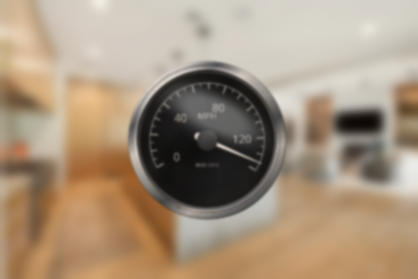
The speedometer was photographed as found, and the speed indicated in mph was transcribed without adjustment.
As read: 135 mph
